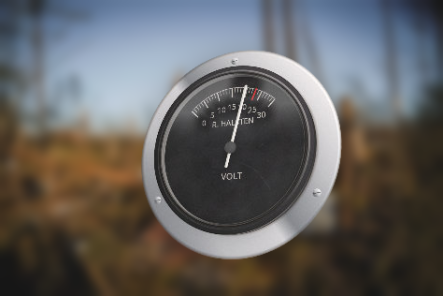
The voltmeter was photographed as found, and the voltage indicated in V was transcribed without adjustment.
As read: 20 V
